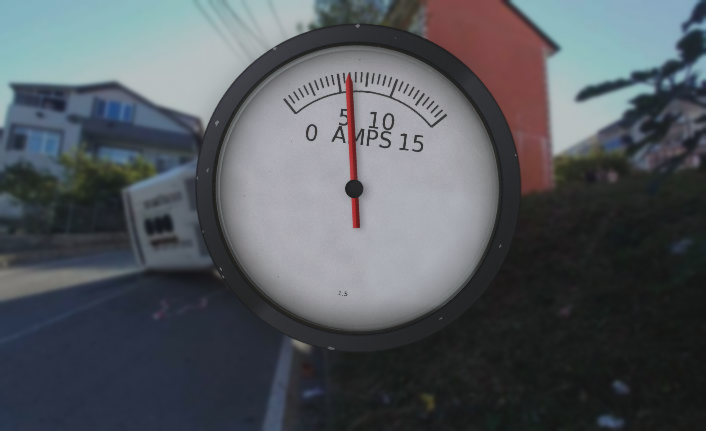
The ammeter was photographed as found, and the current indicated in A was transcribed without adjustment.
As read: 6 A
